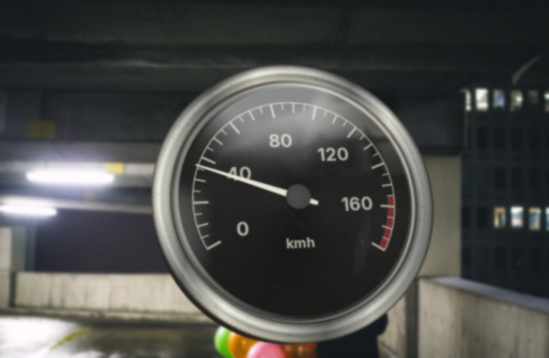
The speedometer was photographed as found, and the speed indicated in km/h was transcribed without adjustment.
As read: 35 km/h
